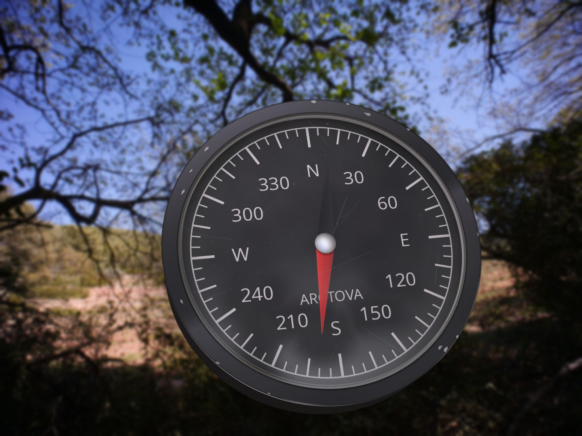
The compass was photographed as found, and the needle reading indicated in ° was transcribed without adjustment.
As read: 190 °
